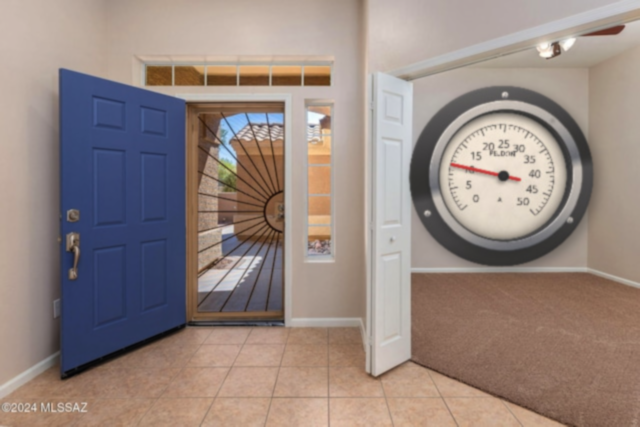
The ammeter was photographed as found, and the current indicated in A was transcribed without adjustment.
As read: 10 A
